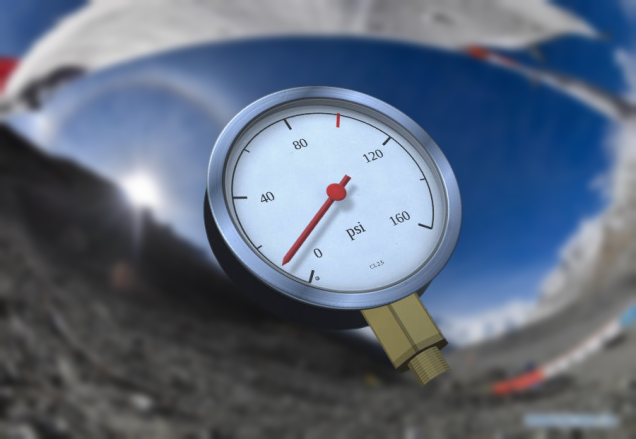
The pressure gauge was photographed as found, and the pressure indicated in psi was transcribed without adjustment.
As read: 10 psi
